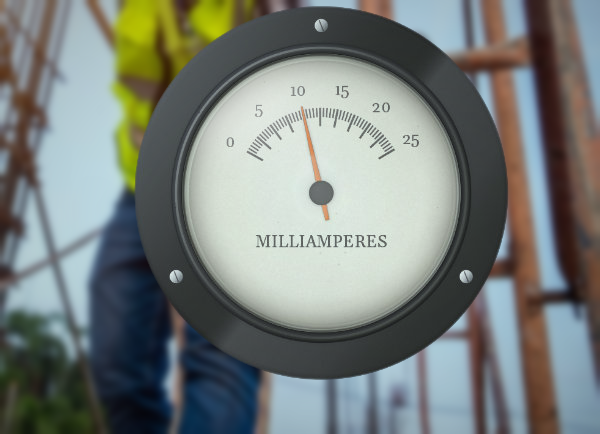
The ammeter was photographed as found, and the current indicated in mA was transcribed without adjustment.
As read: 10 mA
